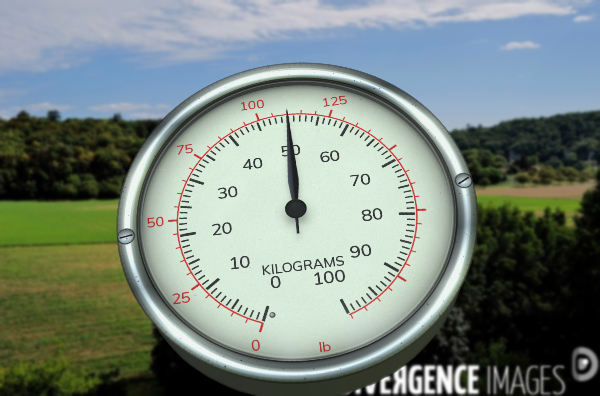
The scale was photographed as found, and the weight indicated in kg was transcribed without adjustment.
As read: 50 kg
